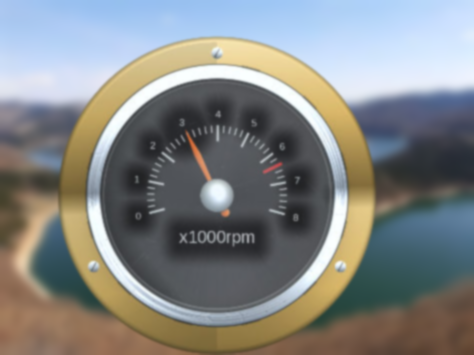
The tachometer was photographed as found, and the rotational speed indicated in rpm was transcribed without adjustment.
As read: 3000 rpm
